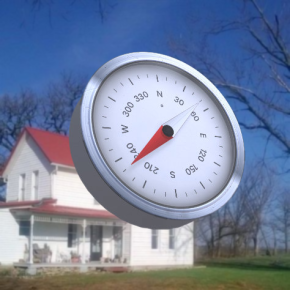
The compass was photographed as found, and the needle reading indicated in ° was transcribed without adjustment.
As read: 230 °
